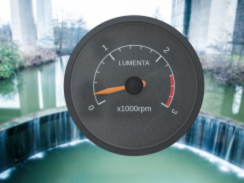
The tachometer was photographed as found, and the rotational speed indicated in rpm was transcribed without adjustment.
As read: 200 rpm
